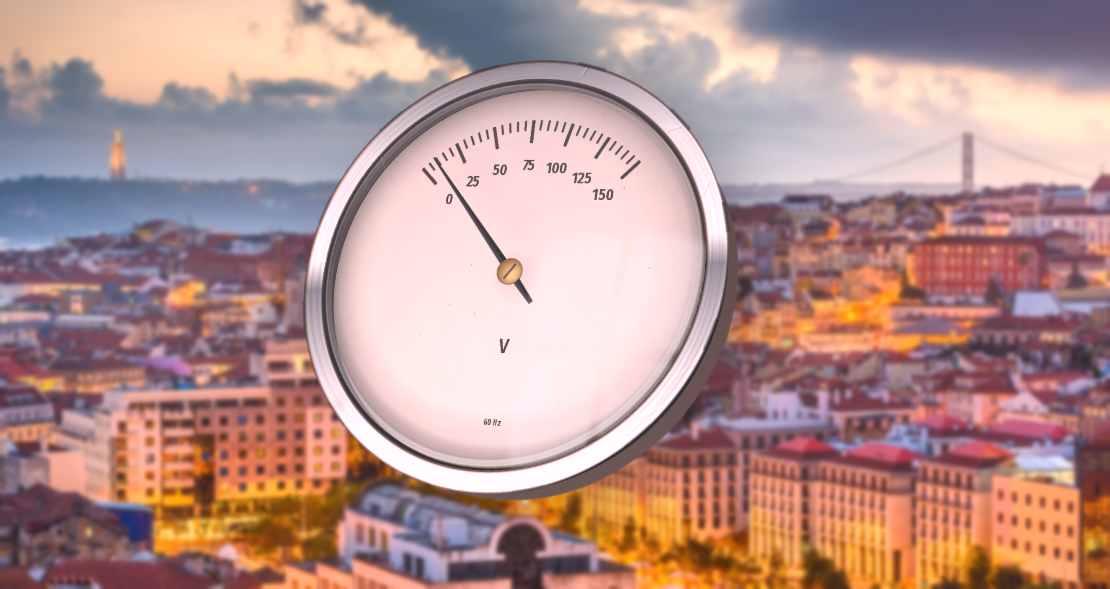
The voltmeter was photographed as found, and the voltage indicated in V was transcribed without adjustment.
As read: 10 V
